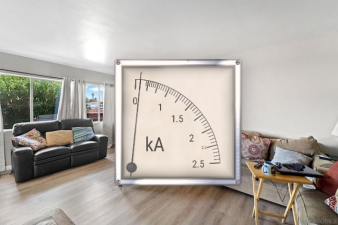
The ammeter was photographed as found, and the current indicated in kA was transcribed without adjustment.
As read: 0.25 kA
